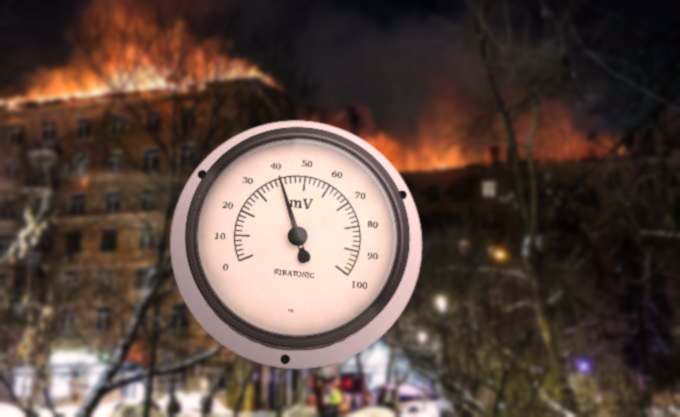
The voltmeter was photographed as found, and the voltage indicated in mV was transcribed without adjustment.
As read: 40 mV
